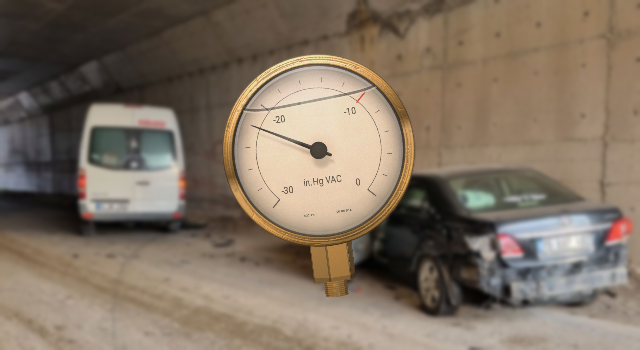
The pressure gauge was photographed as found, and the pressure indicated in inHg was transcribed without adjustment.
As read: -22 inHg
